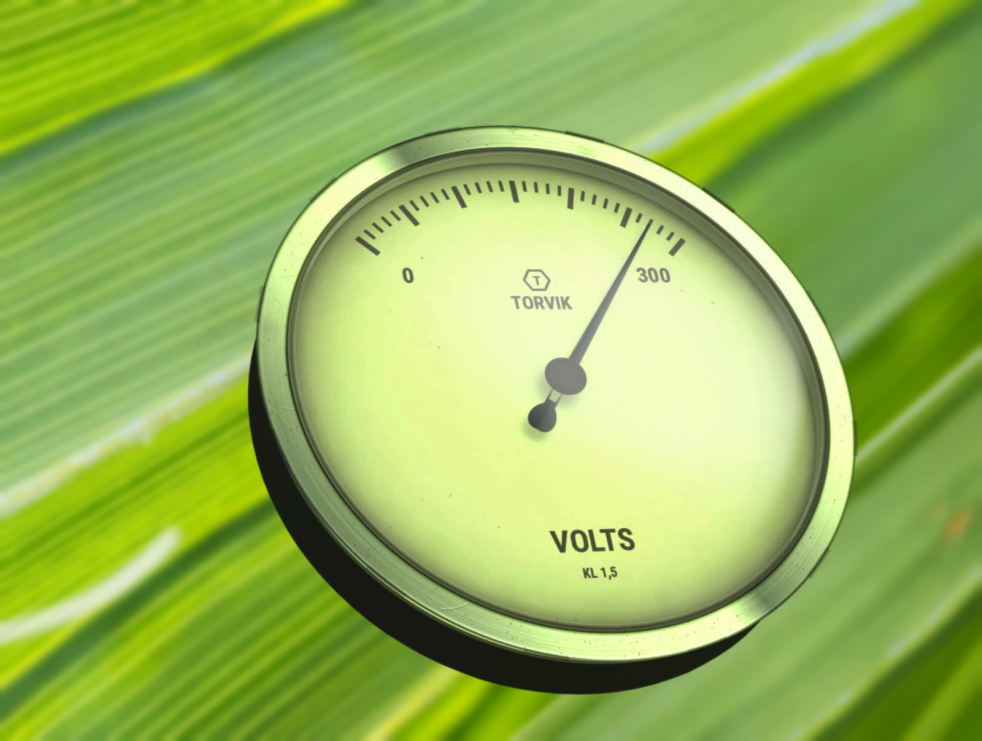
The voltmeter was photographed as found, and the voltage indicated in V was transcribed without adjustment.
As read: 270 V
